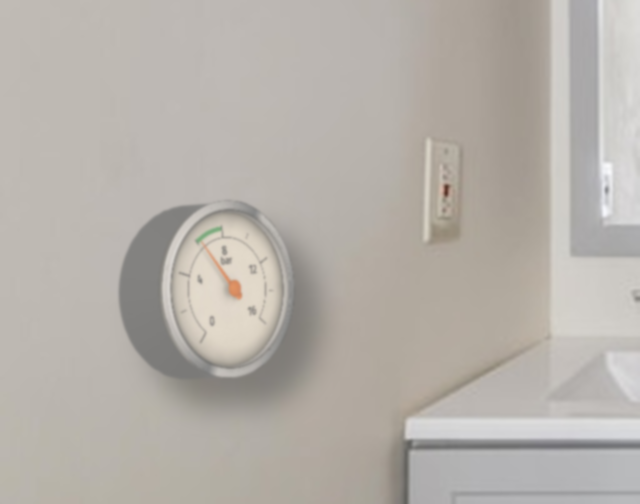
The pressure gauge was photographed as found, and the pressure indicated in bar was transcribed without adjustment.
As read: 6 bar
